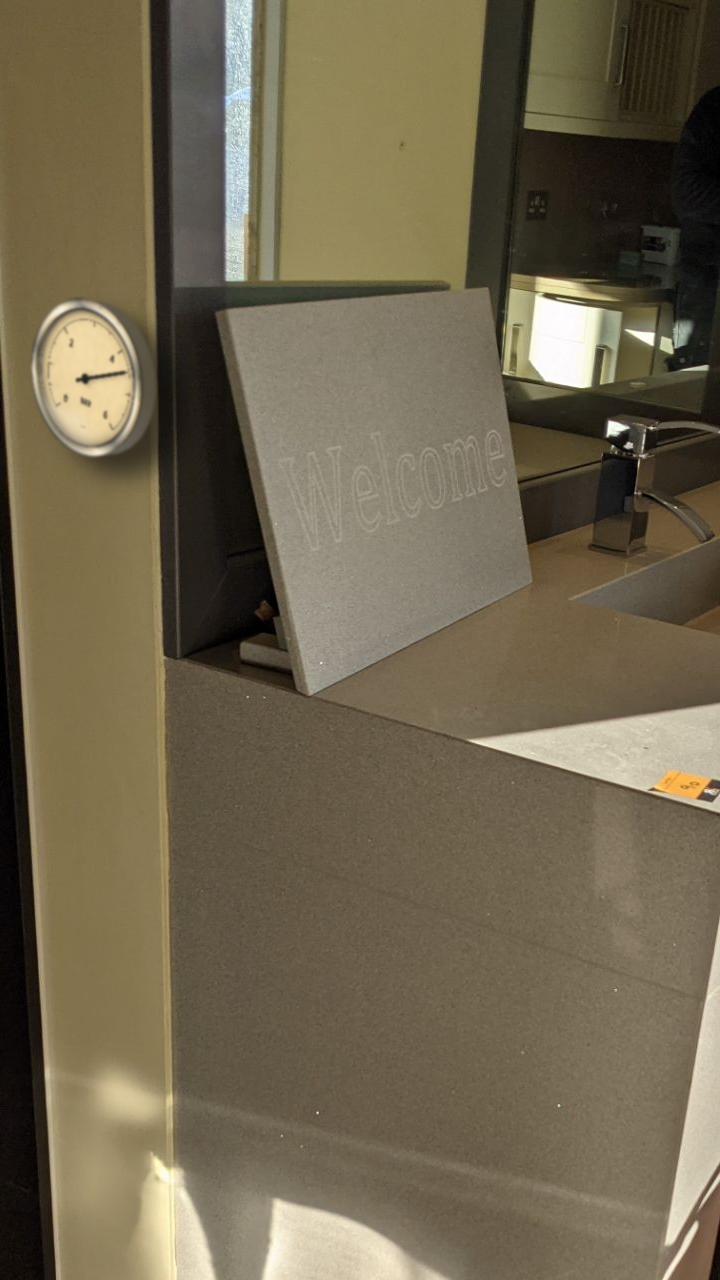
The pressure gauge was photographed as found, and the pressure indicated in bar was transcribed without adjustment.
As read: 4.5 bar
